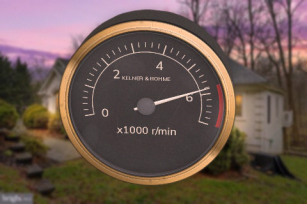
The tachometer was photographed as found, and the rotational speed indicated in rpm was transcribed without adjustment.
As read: 5800 rpm
